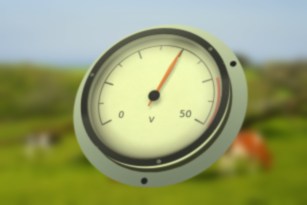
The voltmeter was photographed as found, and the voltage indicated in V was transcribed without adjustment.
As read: 30 V
